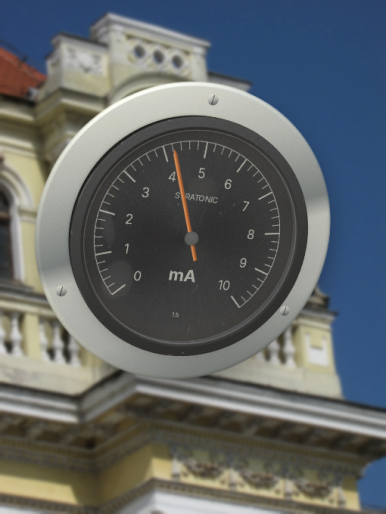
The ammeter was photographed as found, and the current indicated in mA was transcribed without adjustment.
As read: 4.2 mA
